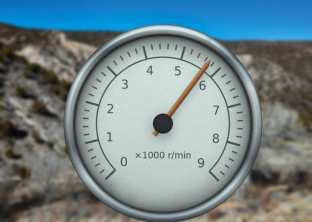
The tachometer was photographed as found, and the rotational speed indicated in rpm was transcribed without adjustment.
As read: 5700 rpm
